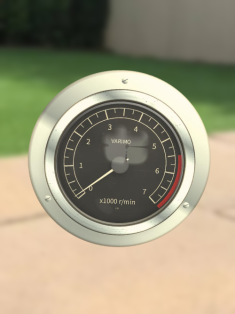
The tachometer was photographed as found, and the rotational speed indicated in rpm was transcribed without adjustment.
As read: 125 rpm
